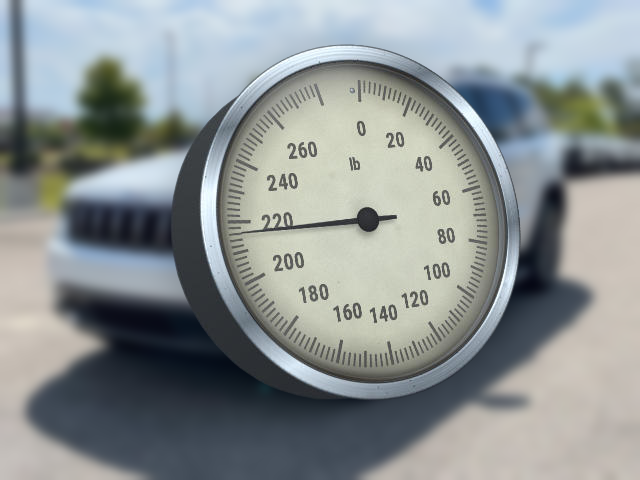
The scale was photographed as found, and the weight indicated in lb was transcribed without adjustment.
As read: 216 lb
